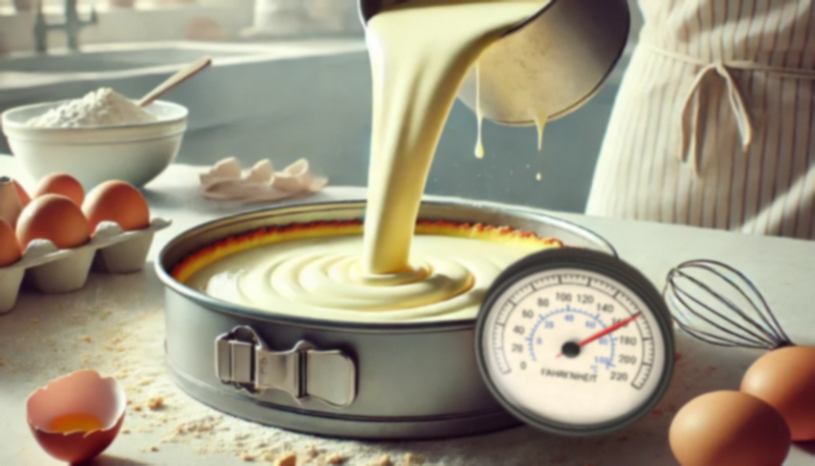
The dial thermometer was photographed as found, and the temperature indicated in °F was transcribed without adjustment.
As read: 160 °F
